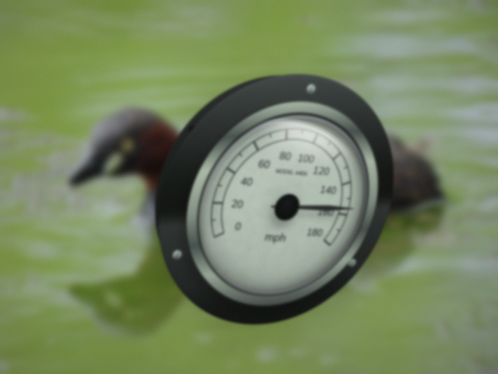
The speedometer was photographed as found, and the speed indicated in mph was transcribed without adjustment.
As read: 155 mph
